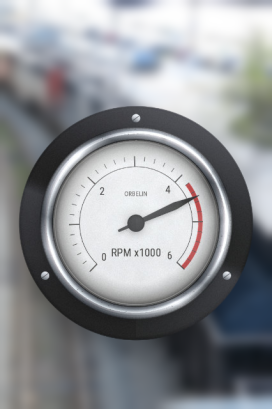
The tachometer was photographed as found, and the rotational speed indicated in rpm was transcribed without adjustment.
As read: 4500 rpm
